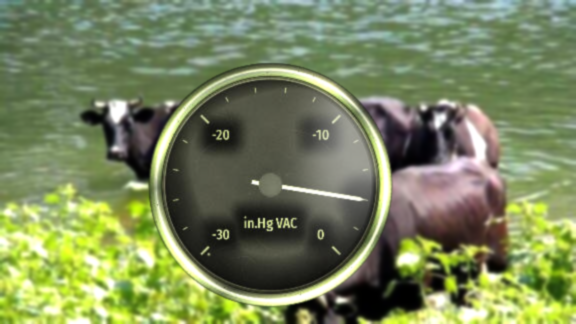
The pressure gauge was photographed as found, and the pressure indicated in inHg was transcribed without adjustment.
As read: -4 inHg
